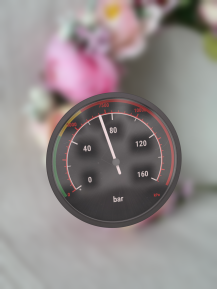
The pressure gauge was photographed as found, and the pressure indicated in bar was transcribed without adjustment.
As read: 70 bar
